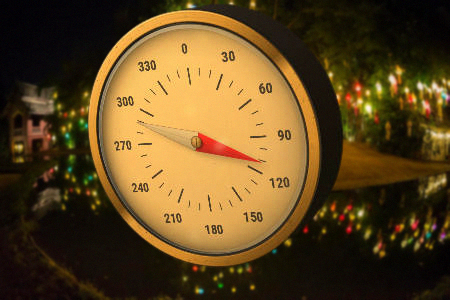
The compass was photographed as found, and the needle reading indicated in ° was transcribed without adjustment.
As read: 110 °
